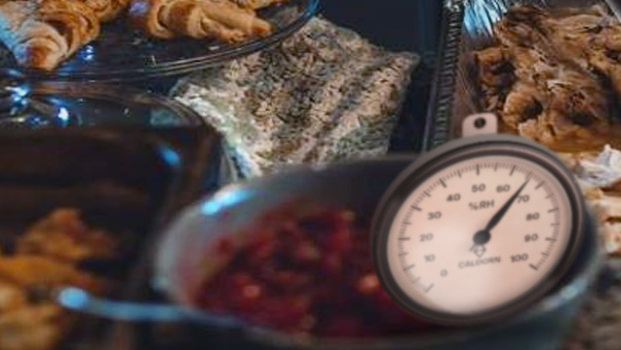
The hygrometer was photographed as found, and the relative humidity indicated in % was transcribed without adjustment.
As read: 65 %
